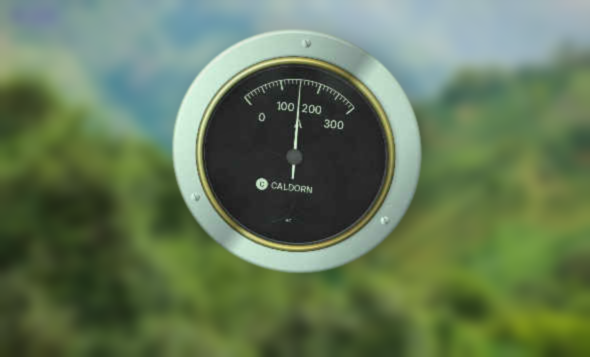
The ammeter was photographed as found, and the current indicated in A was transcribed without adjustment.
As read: 150 A
